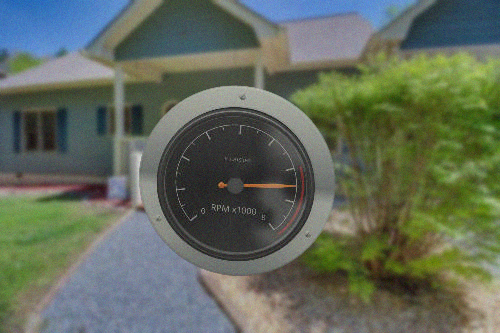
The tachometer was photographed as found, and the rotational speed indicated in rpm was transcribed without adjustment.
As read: 6500 rpm
